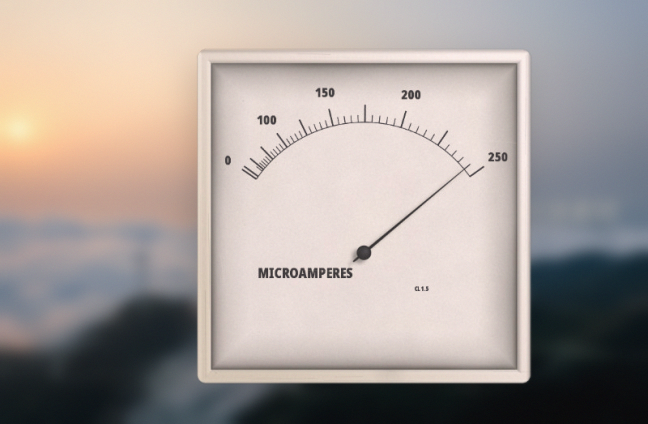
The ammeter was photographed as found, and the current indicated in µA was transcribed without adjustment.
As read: 245 µA
